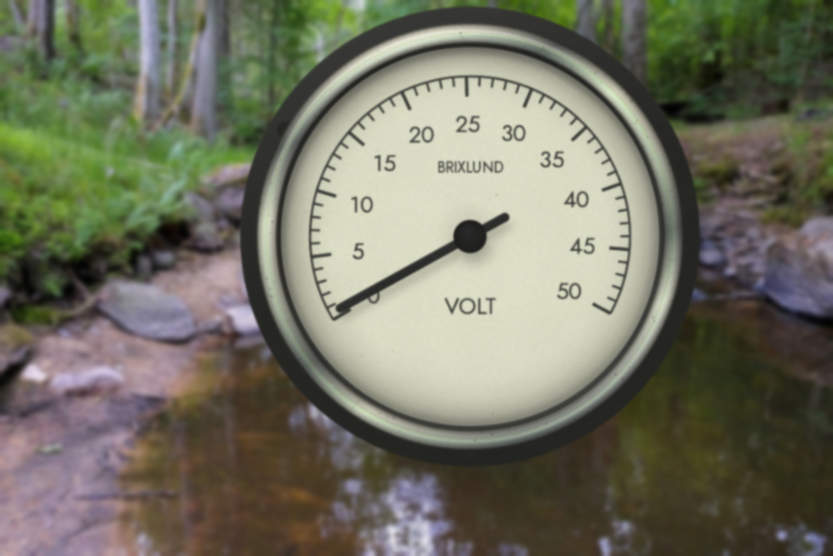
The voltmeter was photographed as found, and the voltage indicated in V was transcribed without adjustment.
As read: 0.5 V
